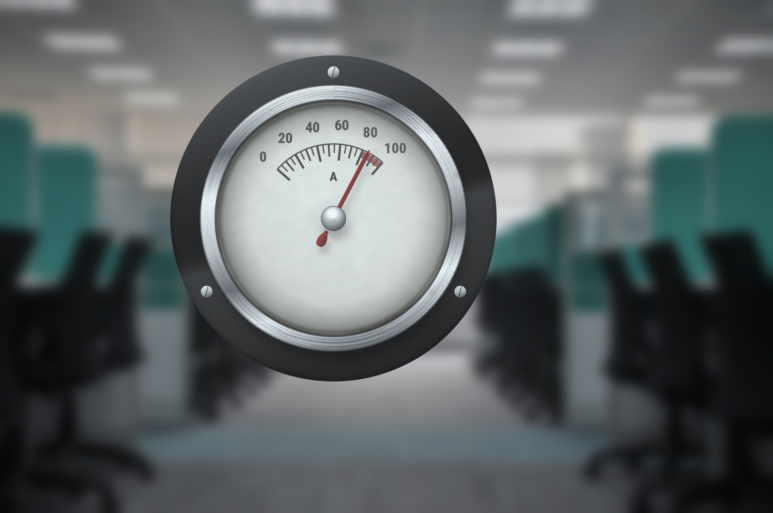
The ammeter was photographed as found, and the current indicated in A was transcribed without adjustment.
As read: 85 A
